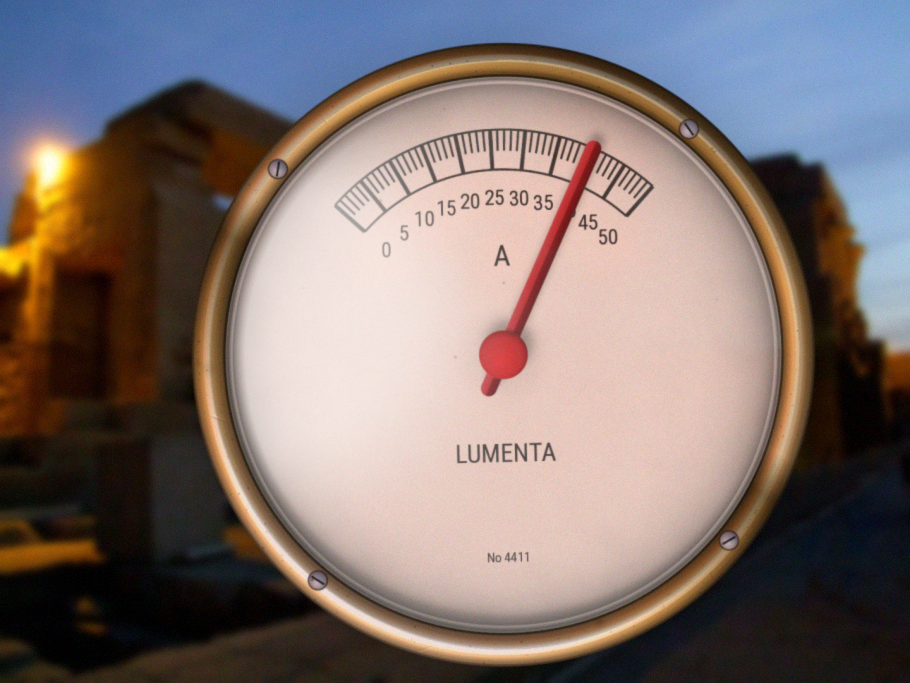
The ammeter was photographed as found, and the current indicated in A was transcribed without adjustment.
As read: 40 A
